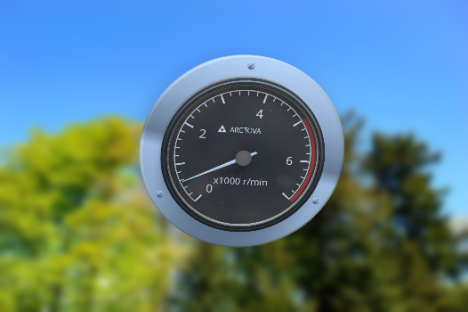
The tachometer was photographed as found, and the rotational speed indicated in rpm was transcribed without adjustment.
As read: 600 rpm
